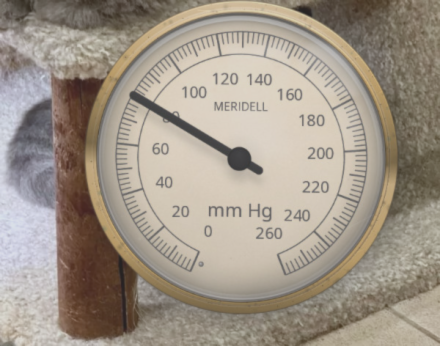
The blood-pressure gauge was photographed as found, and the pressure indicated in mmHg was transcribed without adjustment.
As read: 80 mmHg
